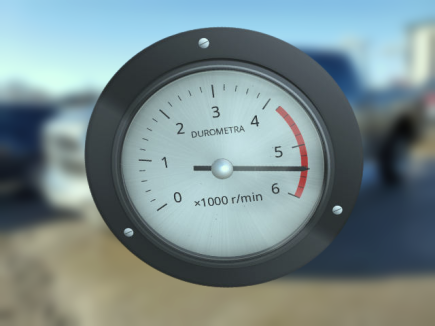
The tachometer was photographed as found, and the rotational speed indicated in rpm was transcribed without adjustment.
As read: 5400 rpm
